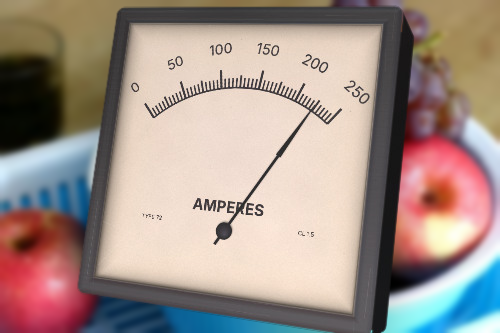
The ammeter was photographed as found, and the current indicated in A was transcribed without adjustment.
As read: 225 A
